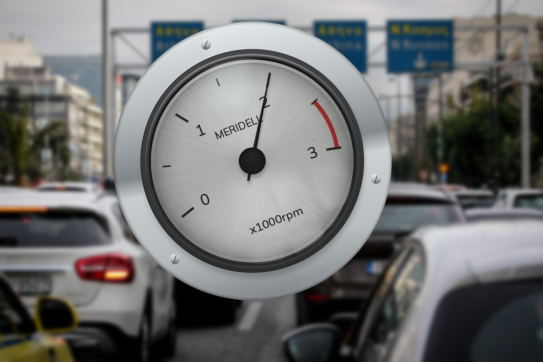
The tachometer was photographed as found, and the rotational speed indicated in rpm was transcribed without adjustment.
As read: 2000 rpm
